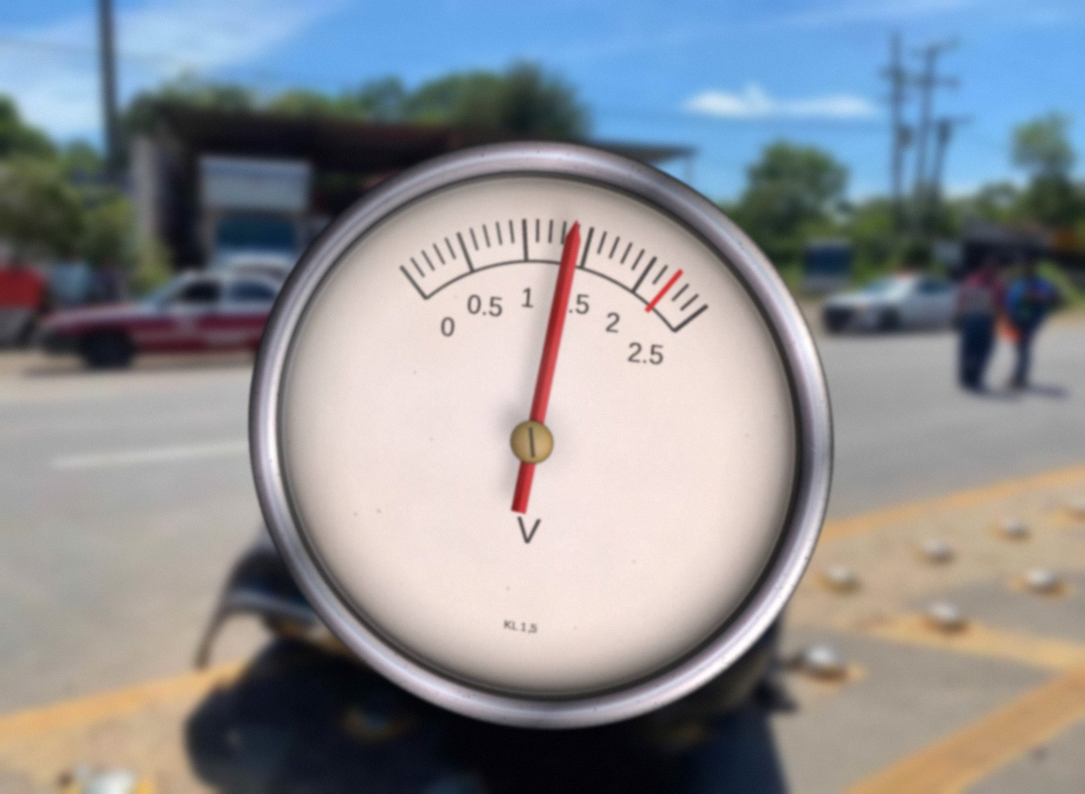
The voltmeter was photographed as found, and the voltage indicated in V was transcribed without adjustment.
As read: 1.4 V
